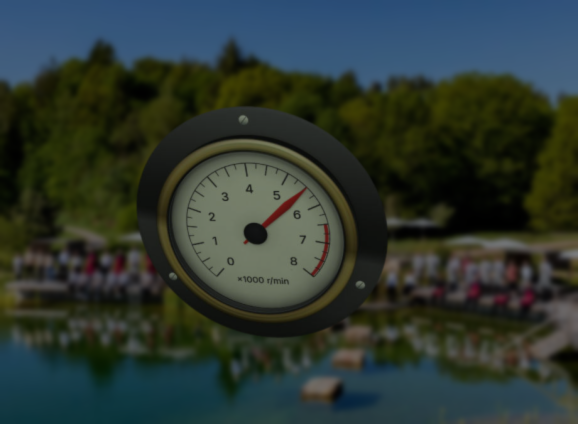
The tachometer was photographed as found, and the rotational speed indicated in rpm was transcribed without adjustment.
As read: 5500 rpm
